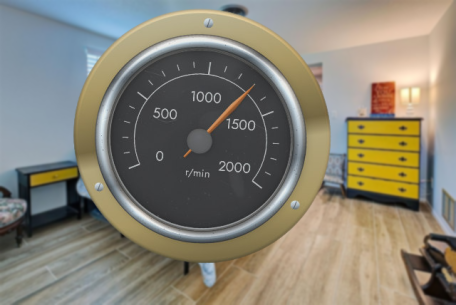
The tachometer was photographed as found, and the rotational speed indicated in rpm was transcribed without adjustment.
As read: 1300 rpm
